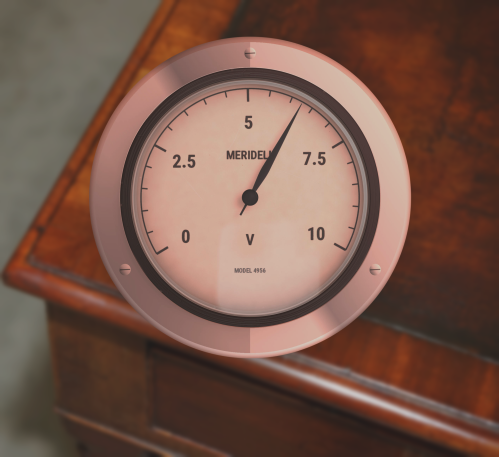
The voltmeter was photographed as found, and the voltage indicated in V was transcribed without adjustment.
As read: 6.25 V
